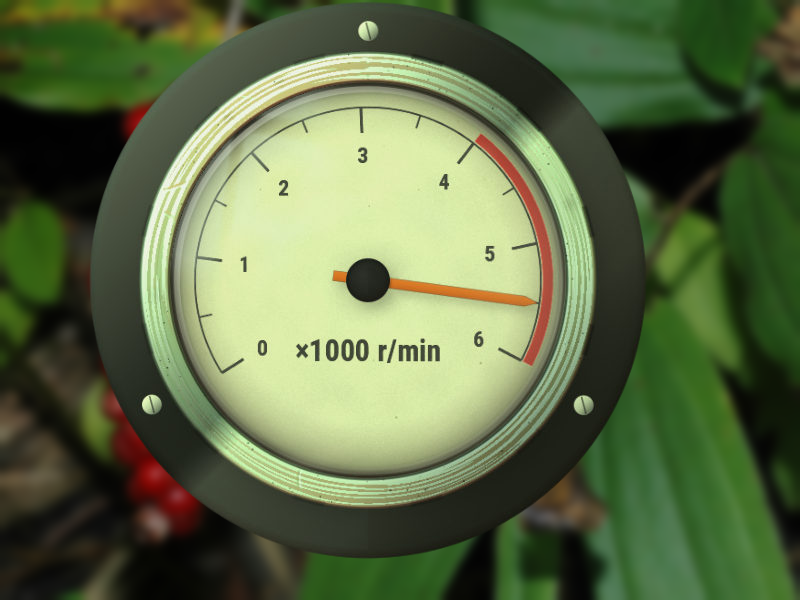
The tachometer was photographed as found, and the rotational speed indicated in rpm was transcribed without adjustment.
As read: 5500 rpm
